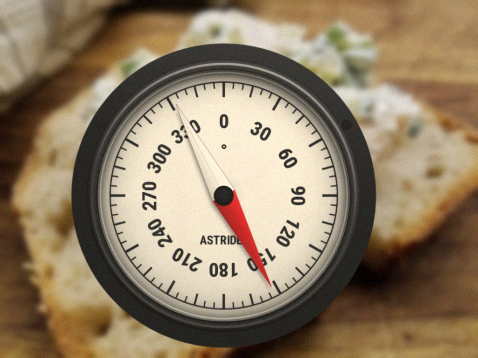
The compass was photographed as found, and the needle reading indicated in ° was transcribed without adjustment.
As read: 152.5 °
